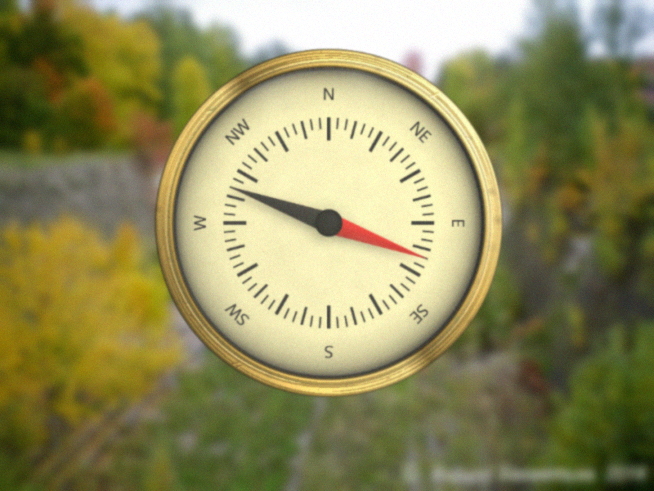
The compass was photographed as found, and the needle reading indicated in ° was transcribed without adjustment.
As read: 110 °
